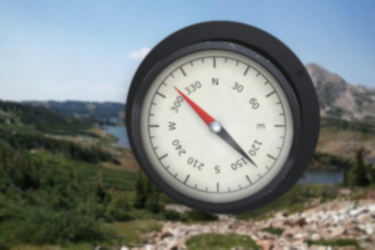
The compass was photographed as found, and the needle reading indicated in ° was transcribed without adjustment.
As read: 315 °
